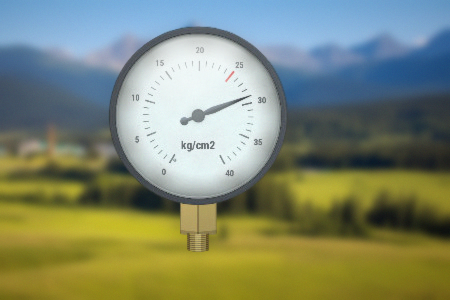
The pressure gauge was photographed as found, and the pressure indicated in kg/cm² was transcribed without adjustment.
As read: 29 kg/cm²
